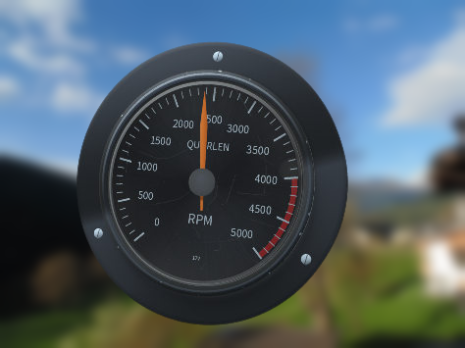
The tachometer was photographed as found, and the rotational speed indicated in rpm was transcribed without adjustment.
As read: 2400 rpm
